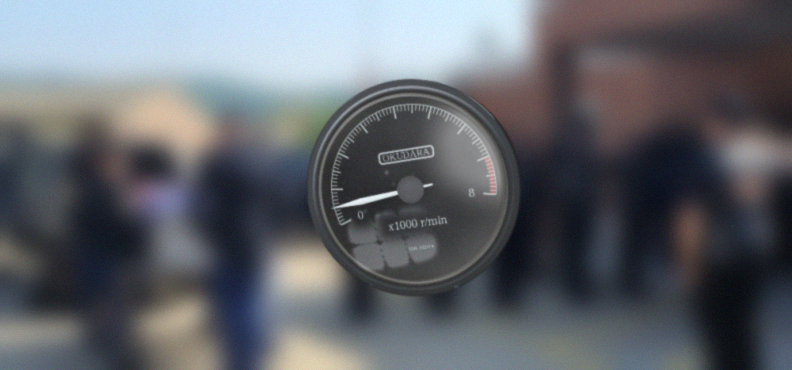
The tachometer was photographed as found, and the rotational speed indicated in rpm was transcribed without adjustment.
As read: 500 rpm
